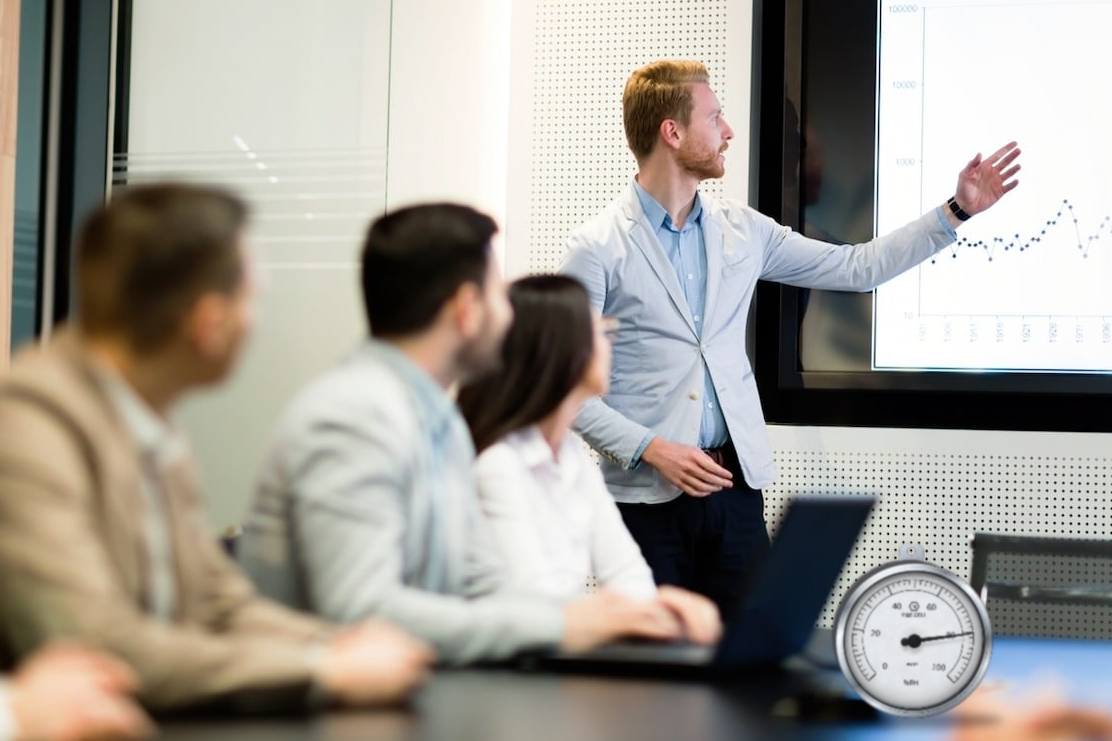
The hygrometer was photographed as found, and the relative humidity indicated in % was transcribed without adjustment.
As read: 80 %
